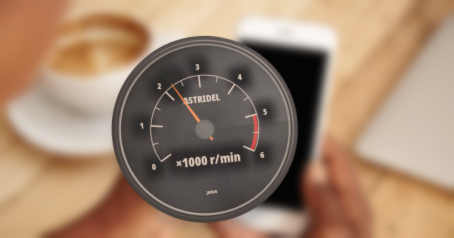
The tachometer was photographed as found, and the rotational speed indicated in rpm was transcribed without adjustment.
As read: 2250 rpm
